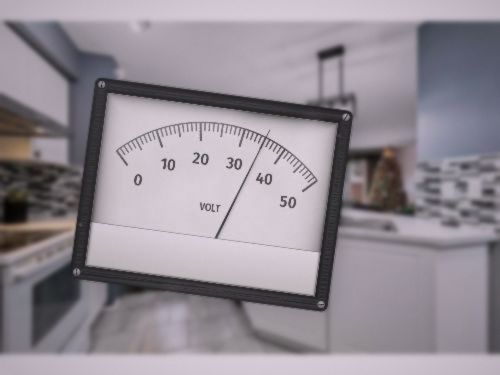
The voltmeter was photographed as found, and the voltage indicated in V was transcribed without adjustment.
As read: 35 V
